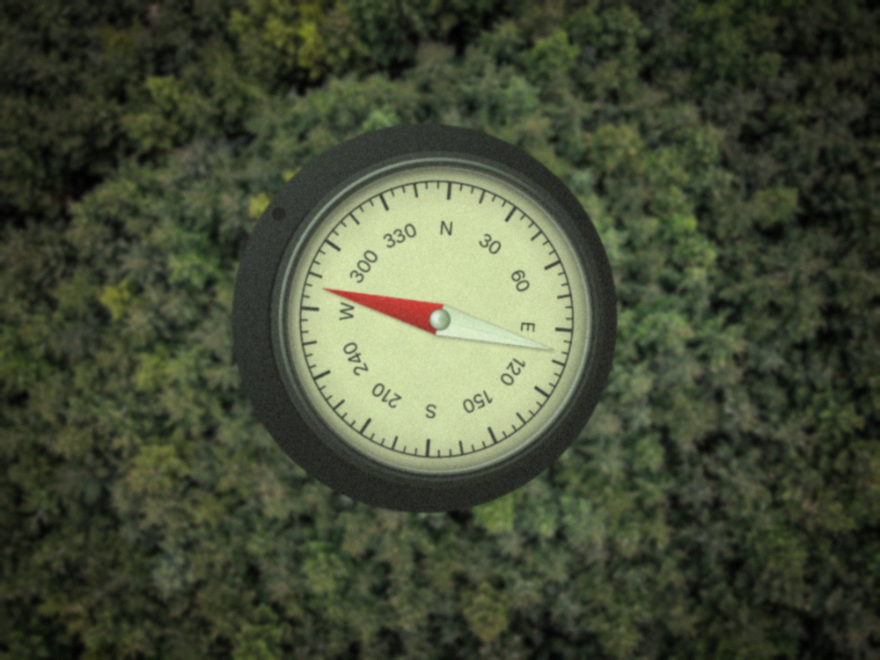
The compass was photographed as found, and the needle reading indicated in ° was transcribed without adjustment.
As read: 280 °
